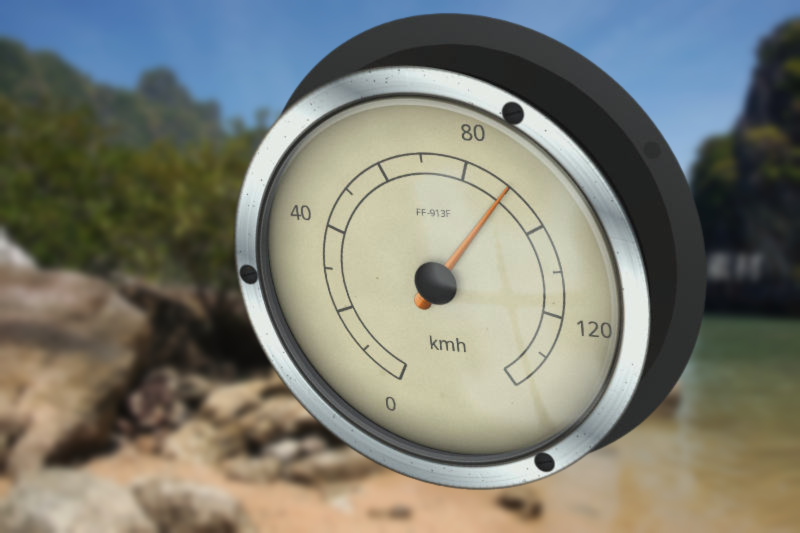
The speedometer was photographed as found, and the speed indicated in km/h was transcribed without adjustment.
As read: 90 km/h
